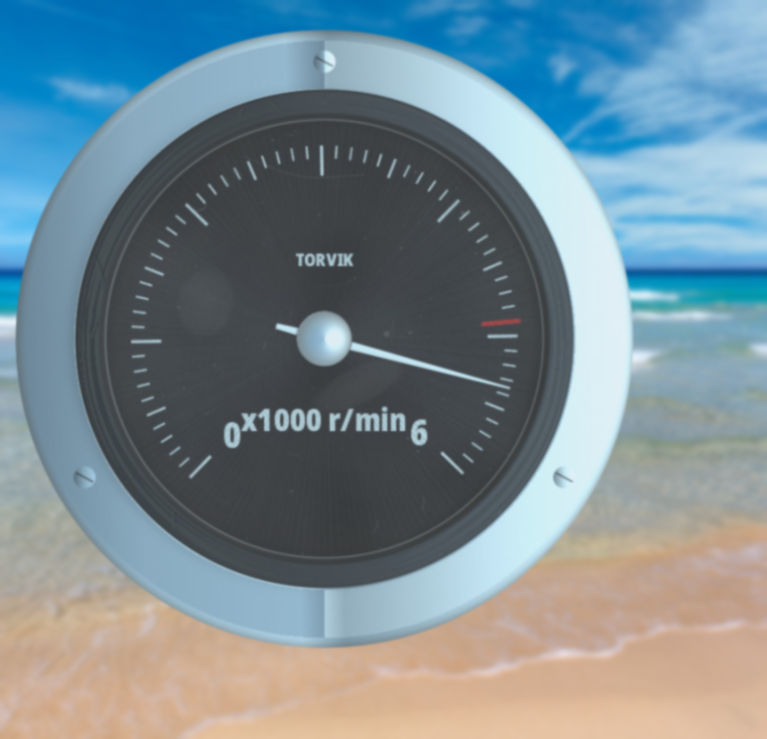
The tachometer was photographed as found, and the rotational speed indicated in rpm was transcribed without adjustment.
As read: 5350 rpm
